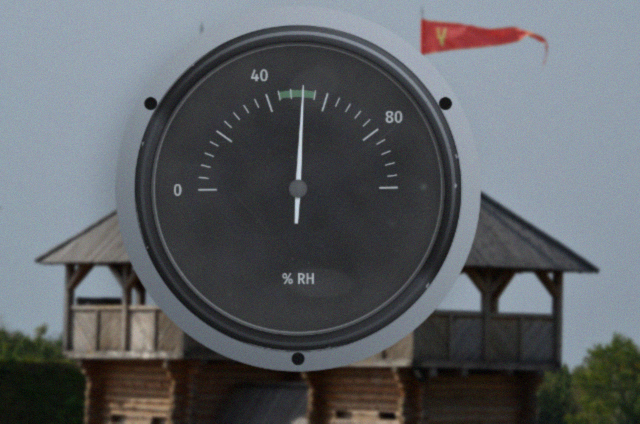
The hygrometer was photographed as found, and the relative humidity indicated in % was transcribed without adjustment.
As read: 52 %
